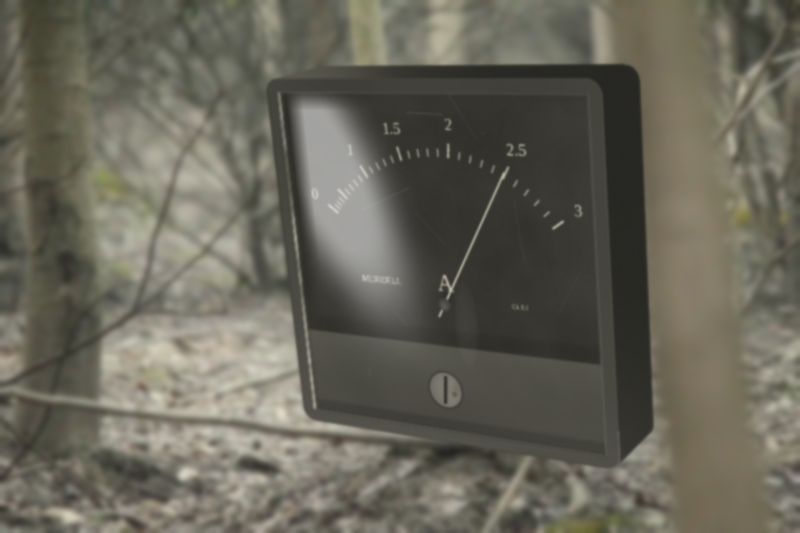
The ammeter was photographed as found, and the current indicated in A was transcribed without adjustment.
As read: 2.5 A
